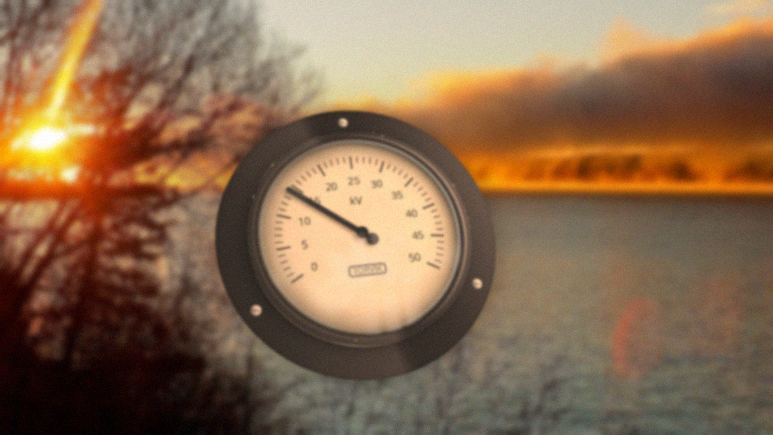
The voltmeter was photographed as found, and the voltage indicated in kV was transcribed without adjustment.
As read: 14 kV
